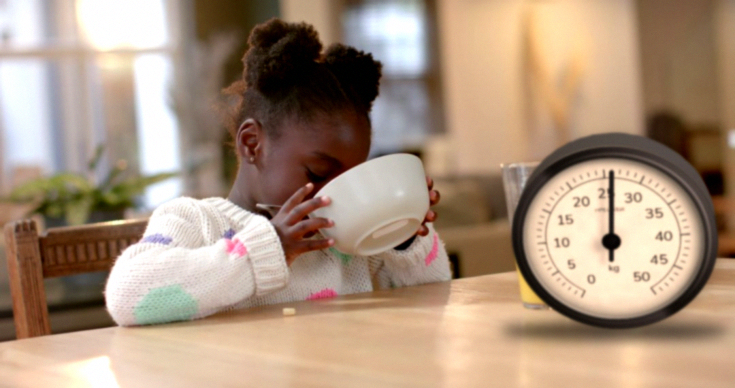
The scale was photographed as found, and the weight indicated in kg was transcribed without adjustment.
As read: 26 kg
